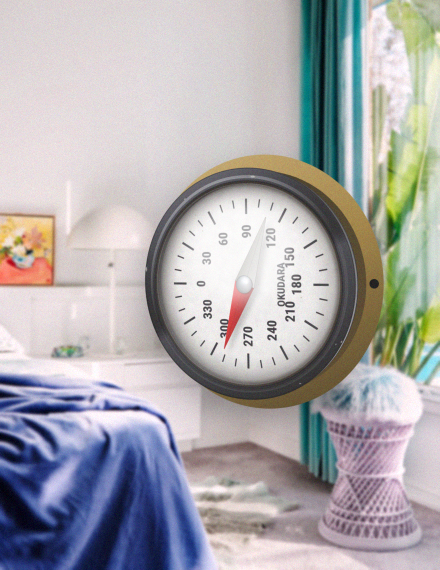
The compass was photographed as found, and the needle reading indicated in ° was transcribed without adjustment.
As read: 290 °
